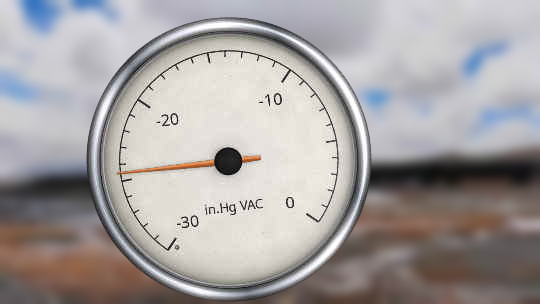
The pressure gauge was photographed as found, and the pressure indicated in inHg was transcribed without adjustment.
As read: -24.5 inHg
